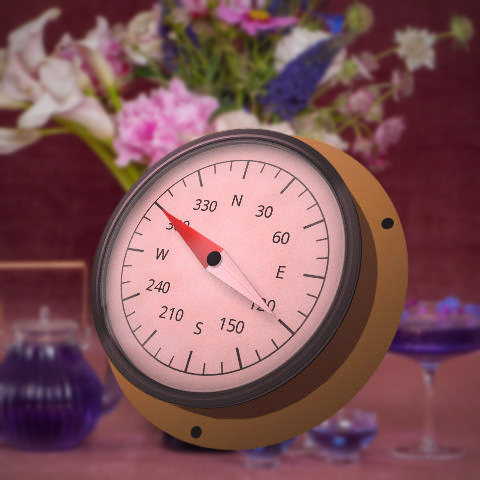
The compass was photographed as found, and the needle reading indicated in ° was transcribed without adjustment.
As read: 300 °
